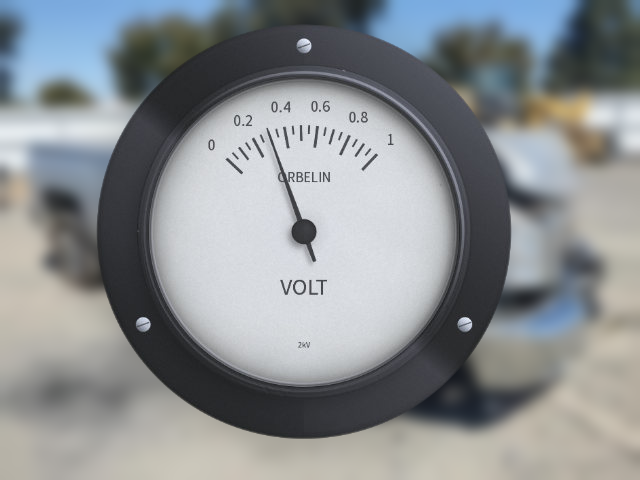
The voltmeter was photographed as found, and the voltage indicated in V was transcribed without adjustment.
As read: 0.3 V
